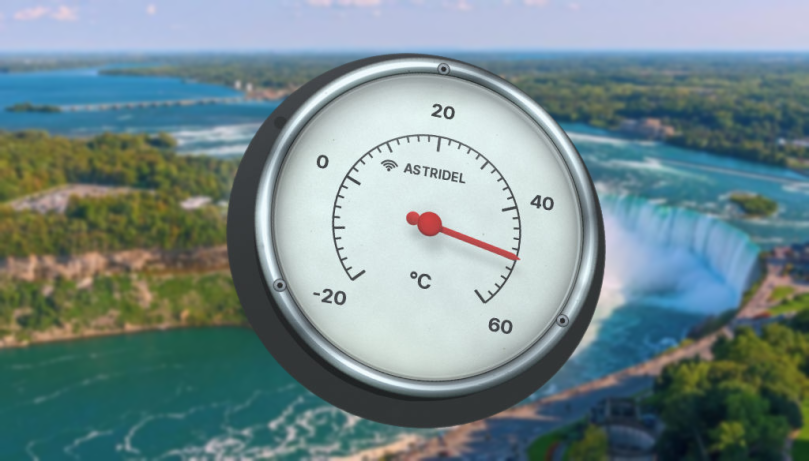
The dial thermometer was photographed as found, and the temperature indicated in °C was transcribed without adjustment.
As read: 50 °C
